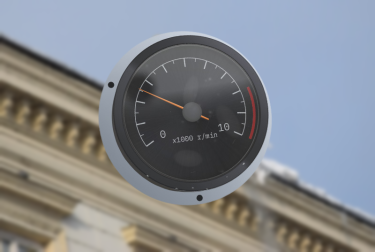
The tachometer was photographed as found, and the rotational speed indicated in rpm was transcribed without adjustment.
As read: 2500 rpm
